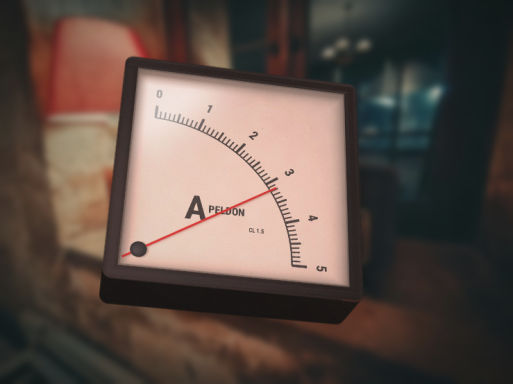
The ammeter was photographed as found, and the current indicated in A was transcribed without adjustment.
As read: 3.2 A
